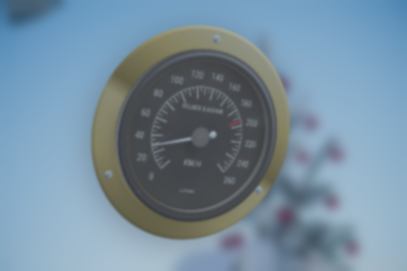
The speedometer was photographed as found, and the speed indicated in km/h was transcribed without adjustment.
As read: 30 km/h
